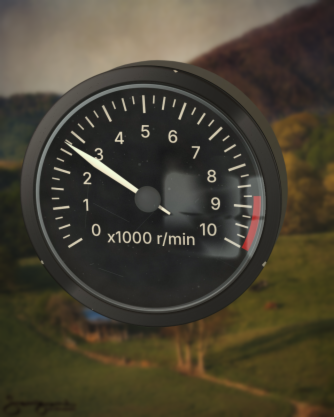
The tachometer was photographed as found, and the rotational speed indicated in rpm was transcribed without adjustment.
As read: 2750 rpm
